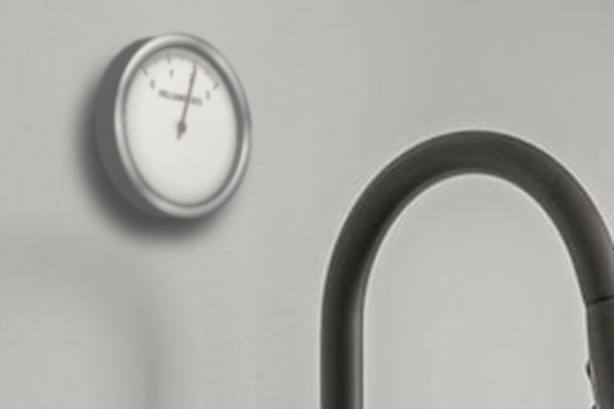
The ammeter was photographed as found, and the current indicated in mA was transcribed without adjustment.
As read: 2 mA
